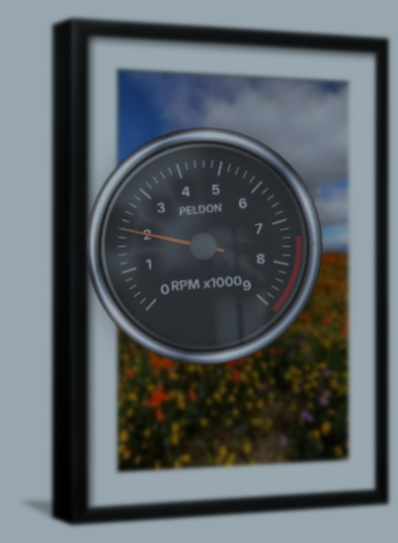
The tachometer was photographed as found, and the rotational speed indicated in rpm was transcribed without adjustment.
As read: 2000 rpm
